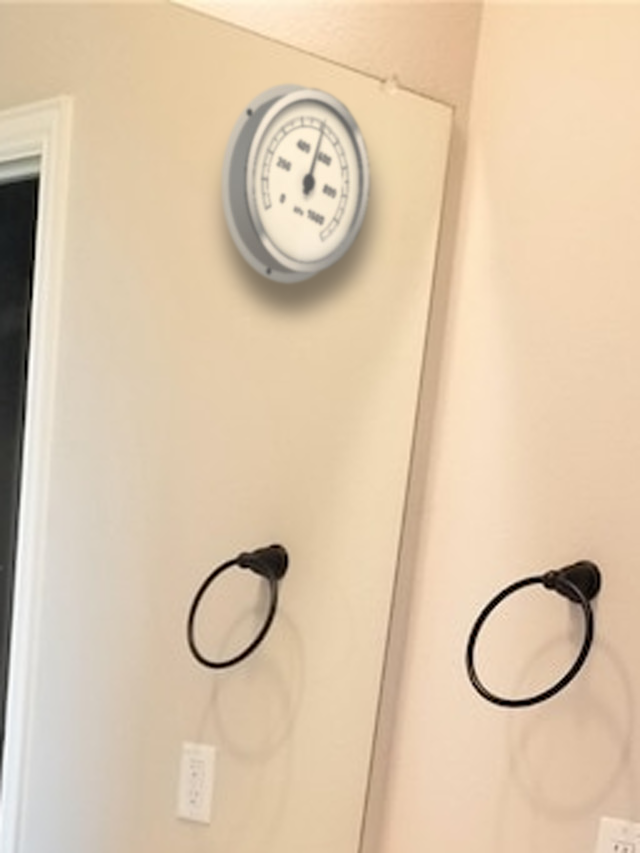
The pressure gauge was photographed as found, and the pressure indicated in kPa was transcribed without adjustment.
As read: 500 kPa
